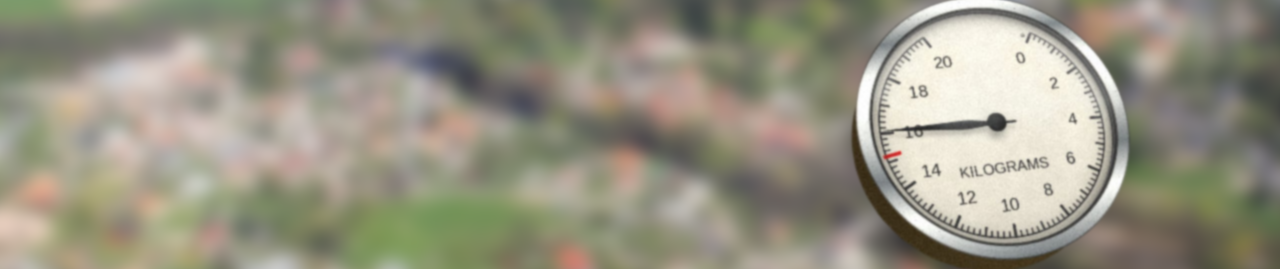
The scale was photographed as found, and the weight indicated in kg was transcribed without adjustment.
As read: 16 kg
